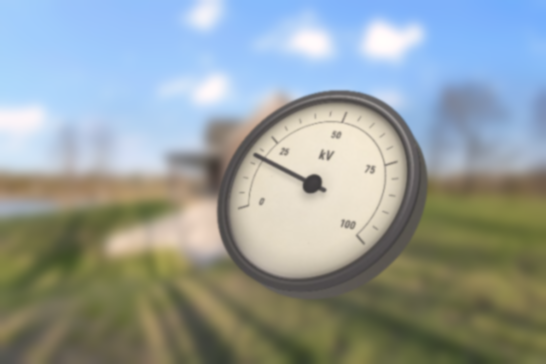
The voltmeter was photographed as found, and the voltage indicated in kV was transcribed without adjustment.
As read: 17.5 kV
